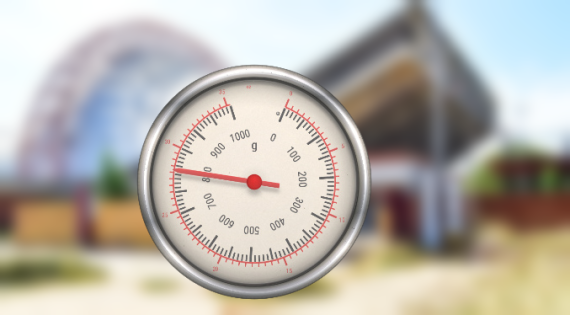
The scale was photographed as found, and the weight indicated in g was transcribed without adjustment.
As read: 800 g
